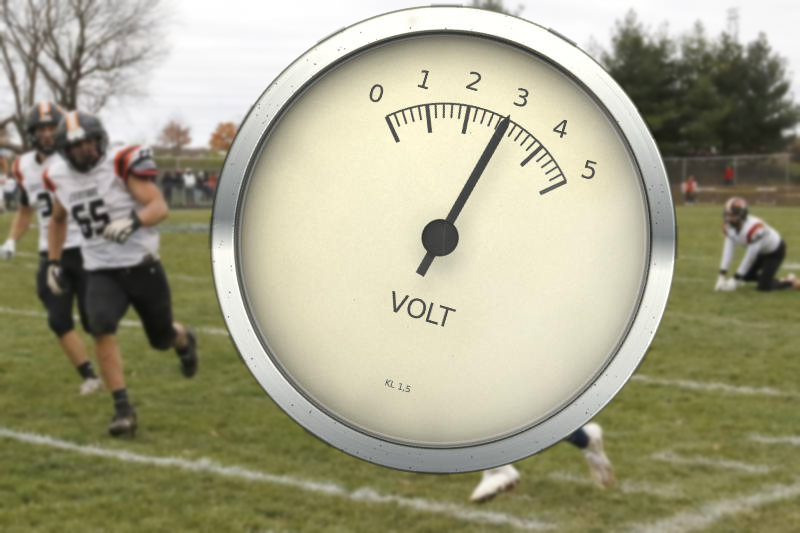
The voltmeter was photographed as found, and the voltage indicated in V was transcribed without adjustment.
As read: 3 V
